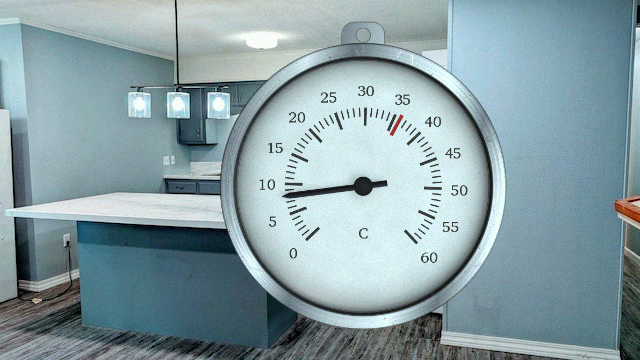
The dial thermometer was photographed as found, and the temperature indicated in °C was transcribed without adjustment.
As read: 8 °C
